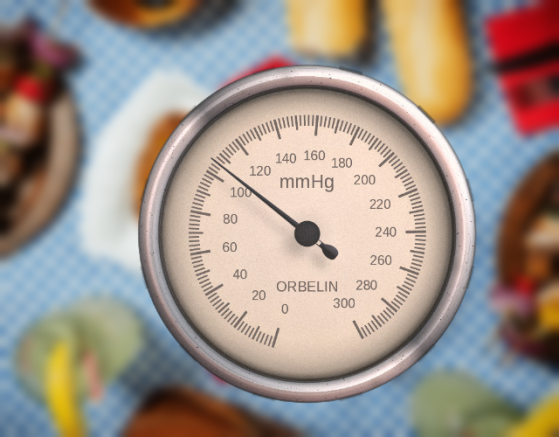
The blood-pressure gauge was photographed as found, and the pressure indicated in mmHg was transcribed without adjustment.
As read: 106 mmHg
